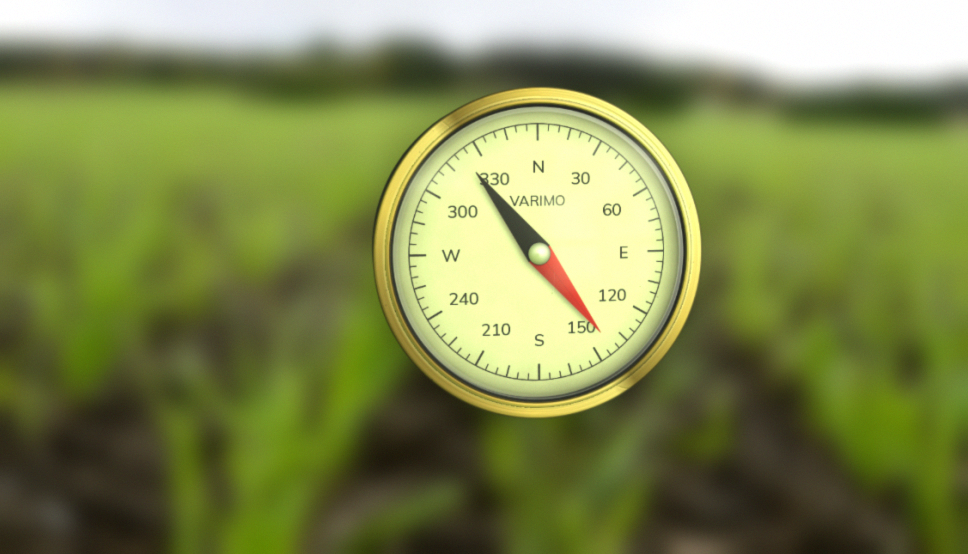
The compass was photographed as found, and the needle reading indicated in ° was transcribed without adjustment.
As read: 142.5 °
